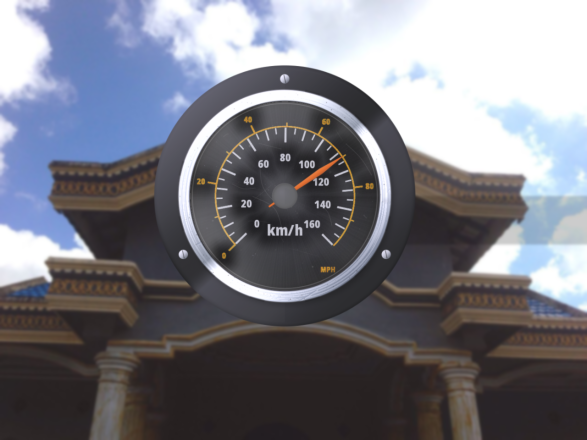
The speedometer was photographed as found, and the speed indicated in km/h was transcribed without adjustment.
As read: 112.5 km/h
